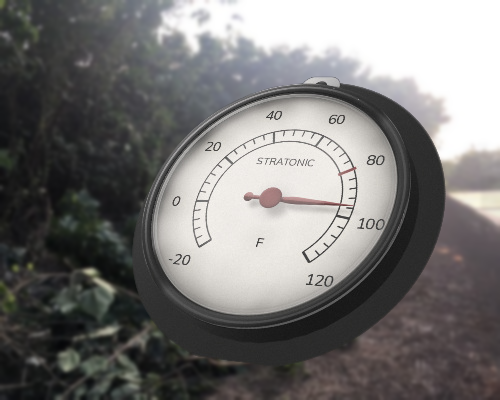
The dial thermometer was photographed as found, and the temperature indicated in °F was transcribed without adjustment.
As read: 96 °F
